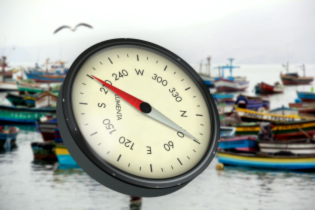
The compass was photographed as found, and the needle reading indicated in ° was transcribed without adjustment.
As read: 210 °
